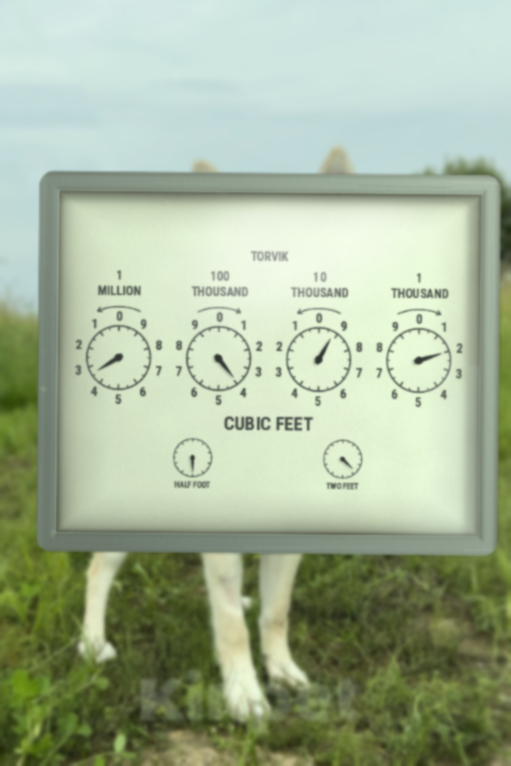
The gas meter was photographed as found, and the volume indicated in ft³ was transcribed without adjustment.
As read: 339200 ft³
